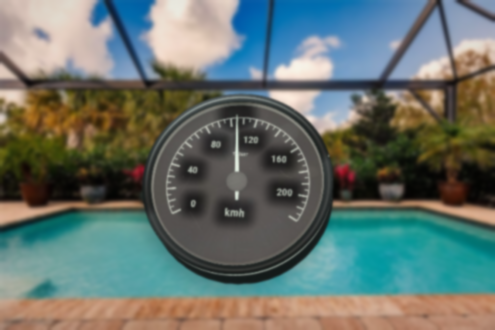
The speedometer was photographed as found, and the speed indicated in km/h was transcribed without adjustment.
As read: 105 km/h
